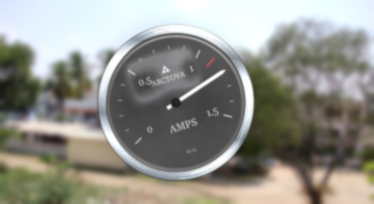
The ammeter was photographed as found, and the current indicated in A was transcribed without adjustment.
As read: 1.2 A
